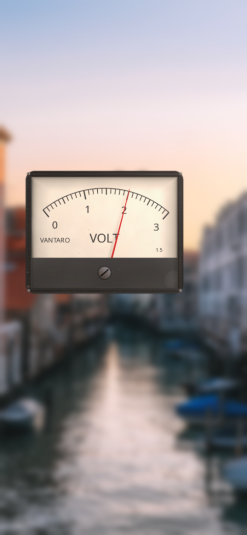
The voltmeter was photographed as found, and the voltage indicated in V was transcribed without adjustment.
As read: 2 V
